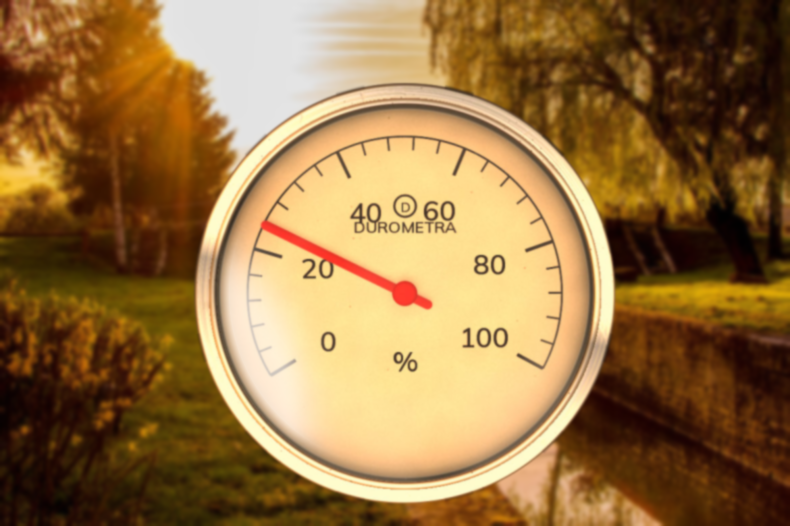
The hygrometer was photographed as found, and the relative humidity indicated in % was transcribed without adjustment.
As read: 24 %
